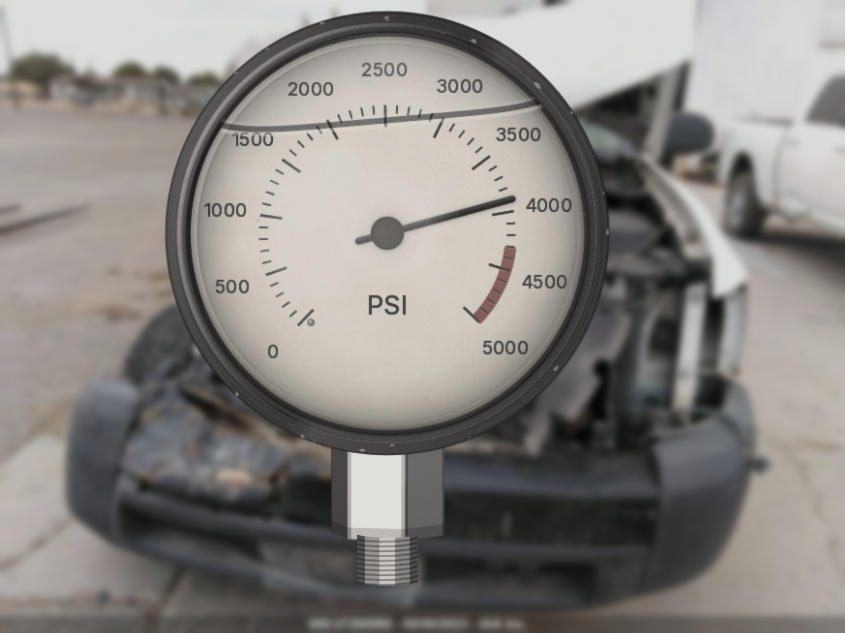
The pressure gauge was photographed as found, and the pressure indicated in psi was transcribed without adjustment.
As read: 3900 psi
